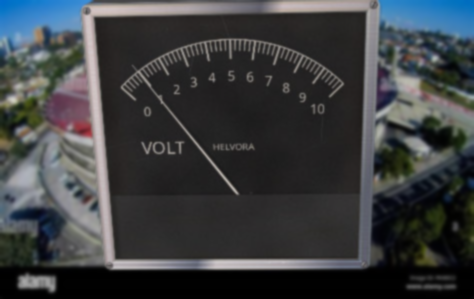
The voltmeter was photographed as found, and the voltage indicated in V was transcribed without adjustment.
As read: 1 V
